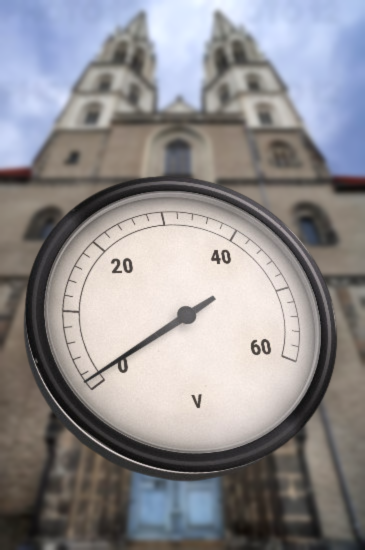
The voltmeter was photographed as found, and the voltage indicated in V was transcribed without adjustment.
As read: 1 V
